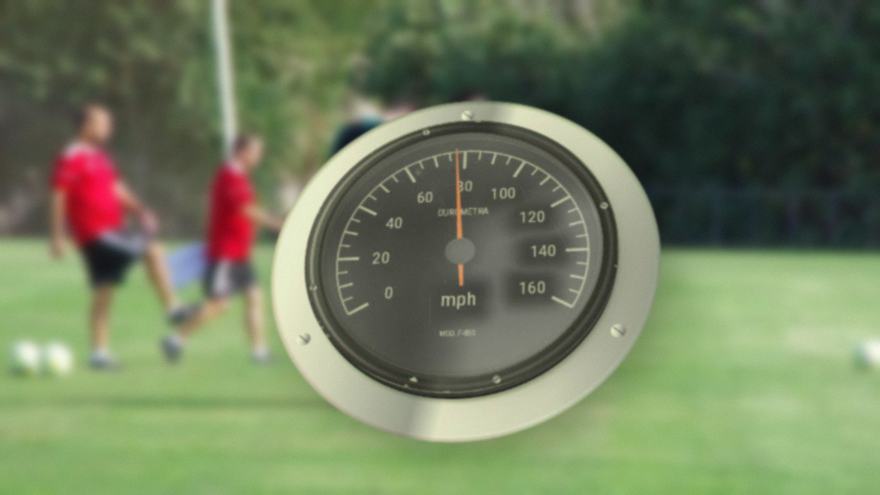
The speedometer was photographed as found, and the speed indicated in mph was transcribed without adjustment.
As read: 77.5 mph
